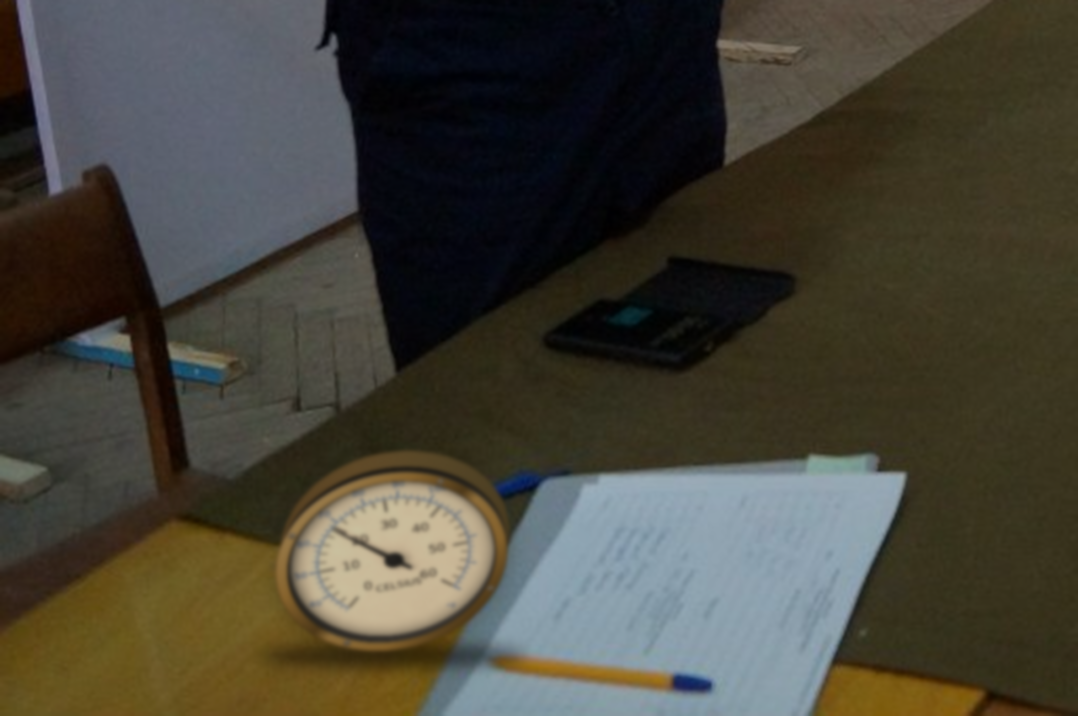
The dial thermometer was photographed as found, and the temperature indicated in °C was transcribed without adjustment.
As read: 20 °C
